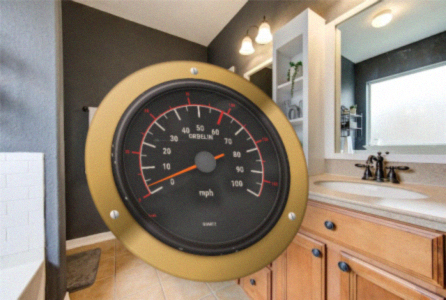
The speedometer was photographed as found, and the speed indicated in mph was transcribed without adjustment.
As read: 2.5 mph
